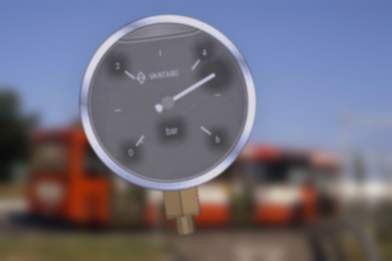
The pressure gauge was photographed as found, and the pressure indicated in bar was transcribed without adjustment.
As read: 4.5 bar
